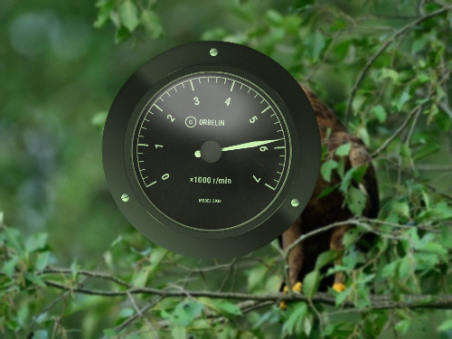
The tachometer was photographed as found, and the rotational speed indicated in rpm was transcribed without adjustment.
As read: 5800 rpm
